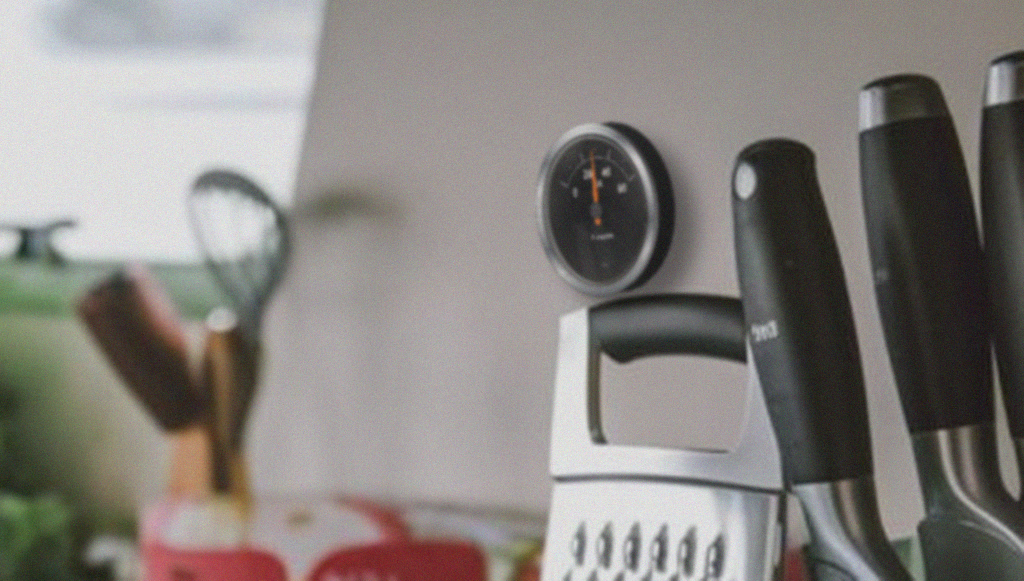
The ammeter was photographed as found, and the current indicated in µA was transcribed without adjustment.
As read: 30 µA
